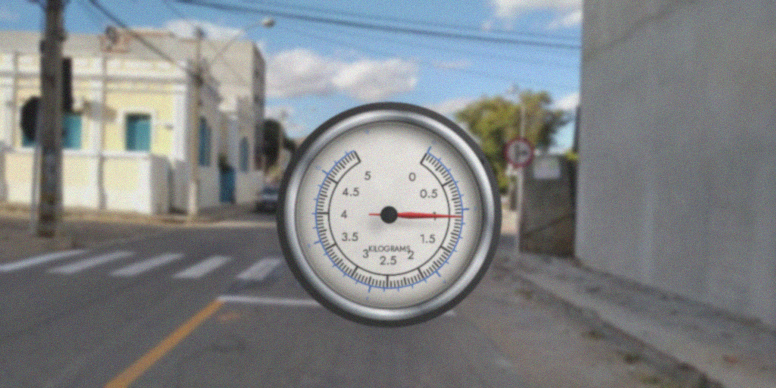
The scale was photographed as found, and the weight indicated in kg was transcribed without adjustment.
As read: 1 kg
